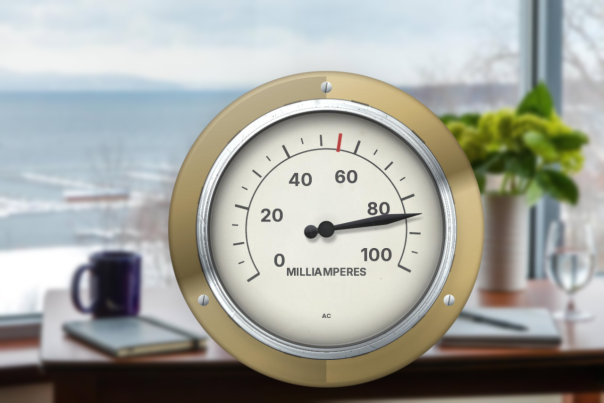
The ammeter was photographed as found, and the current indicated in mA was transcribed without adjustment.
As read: 85 mA
